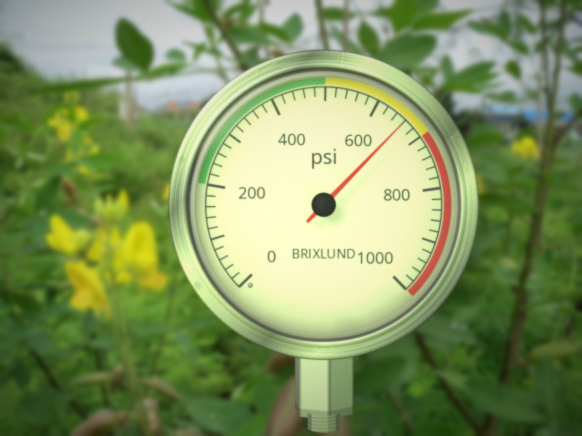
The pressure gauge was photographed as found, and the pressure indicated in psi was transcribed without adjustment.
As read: 660 psi
